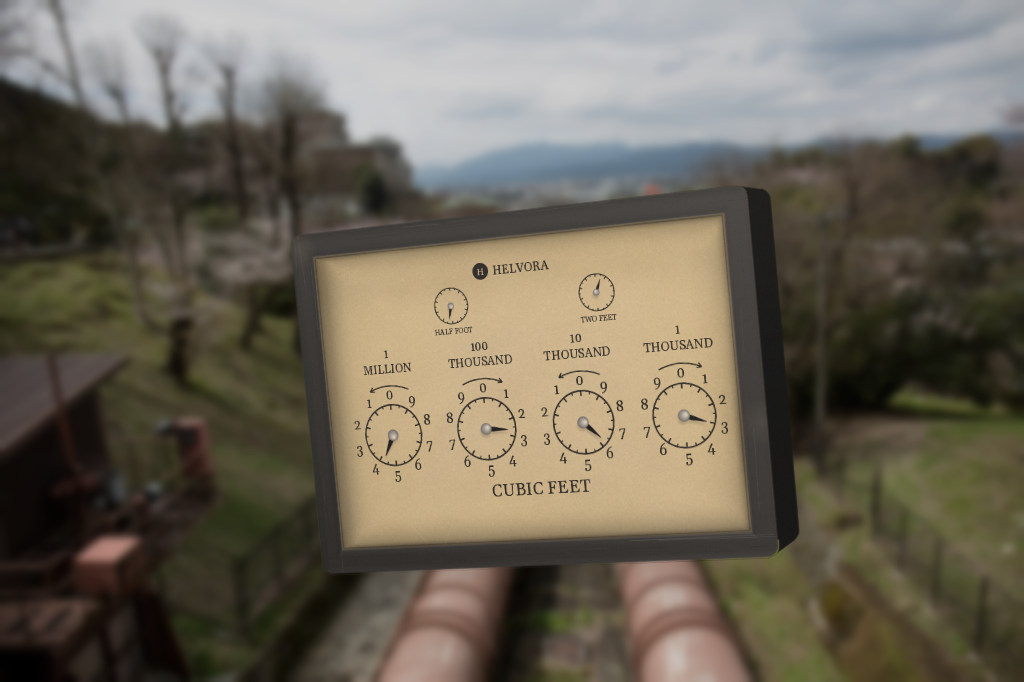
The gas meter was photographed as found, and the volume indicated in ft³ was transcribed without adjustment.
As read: 426300 ft³
